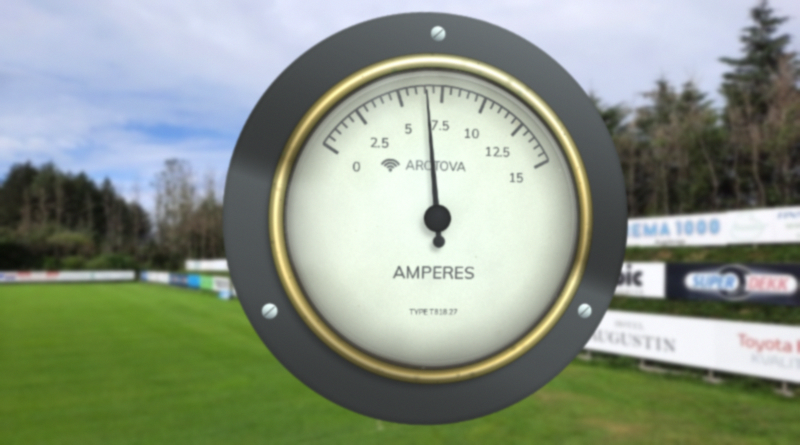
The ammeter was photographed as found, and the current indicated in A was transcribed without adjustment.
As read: 6.5 A
